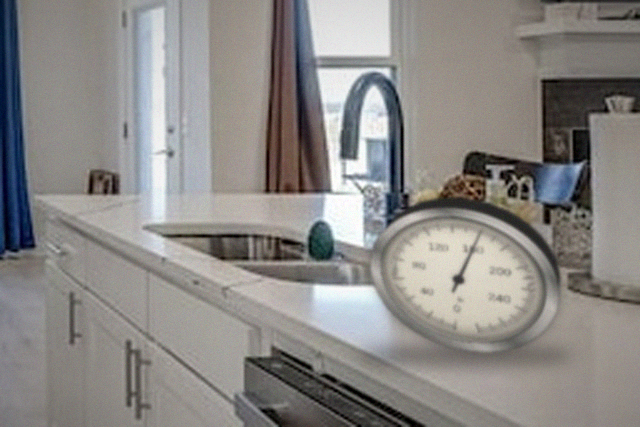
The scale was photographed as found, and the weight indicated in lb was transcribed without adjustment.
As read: 160 lb
